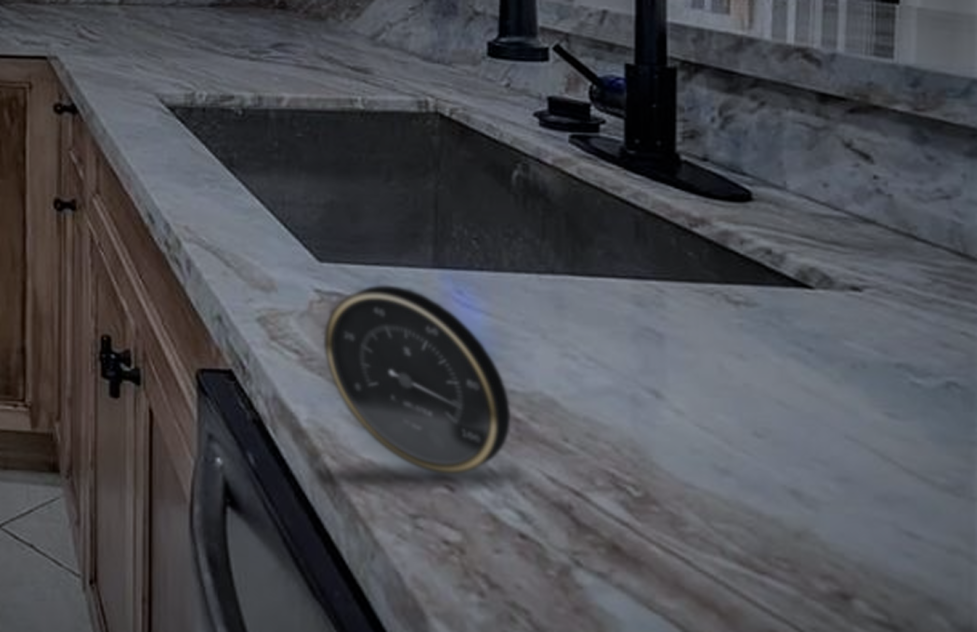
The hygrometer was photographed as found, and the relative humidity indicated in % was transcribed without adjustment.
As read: 90 %
